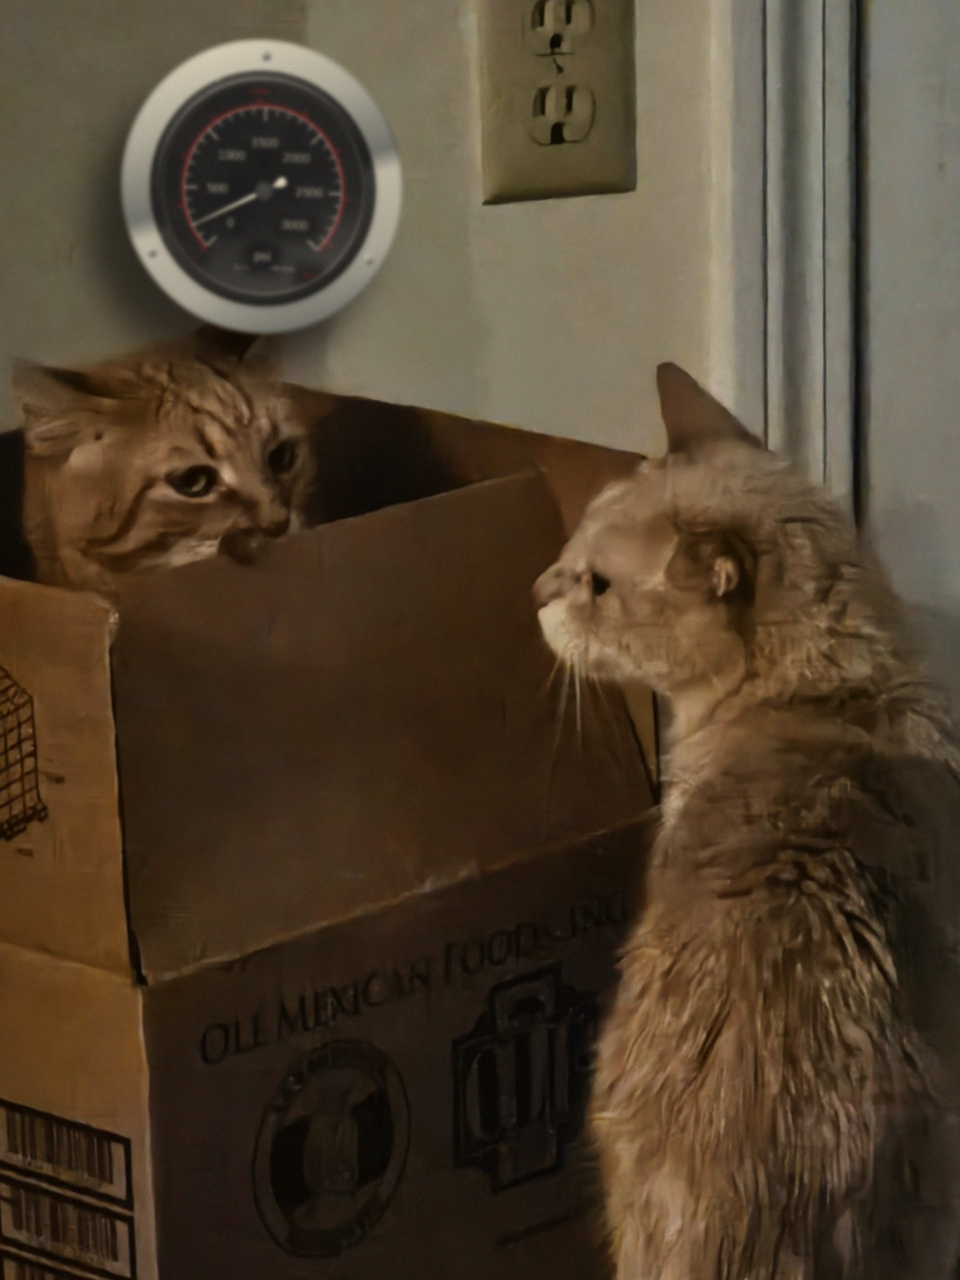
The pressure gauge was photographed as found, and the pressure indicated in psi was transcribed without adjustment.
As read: 200 psi
